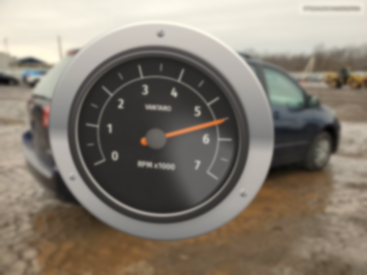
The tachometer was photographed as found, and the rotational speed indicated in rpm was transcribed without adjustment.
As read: 5500 rpm
